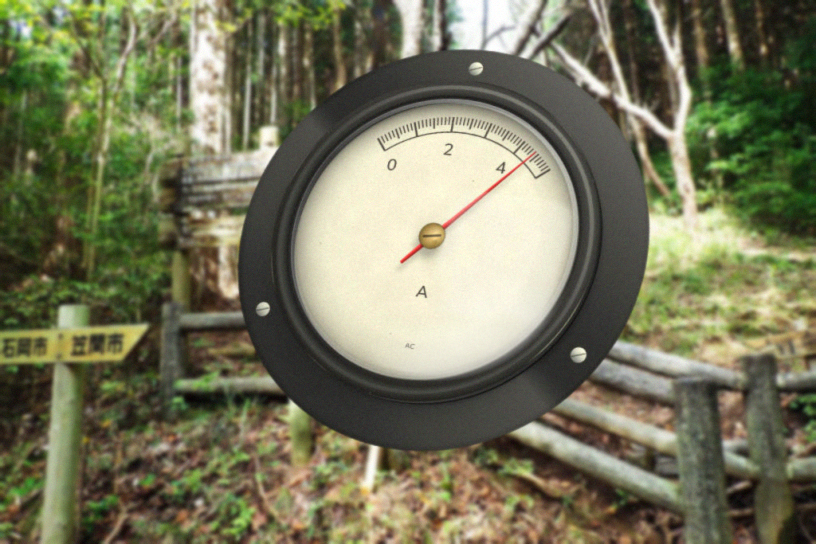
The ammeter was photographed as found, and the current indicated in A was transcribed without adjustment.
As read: 4.5 A
